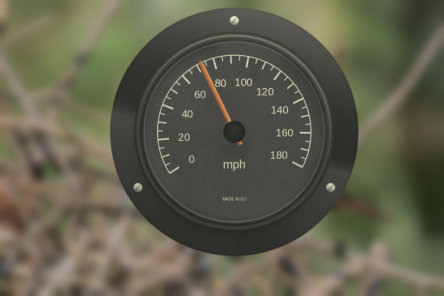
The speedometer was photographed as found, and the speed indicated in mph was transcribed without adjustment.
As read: 72.5 mph
